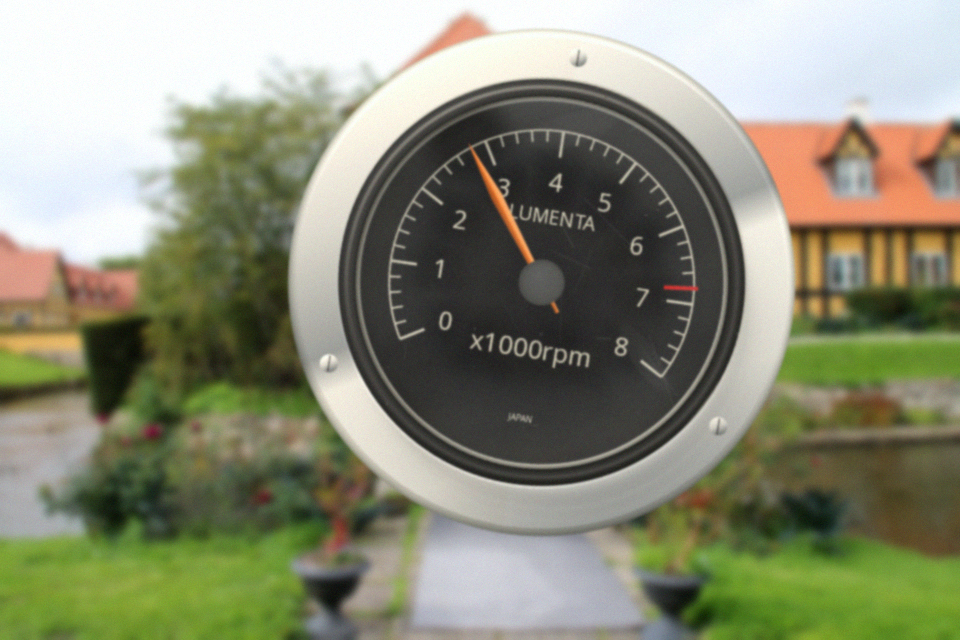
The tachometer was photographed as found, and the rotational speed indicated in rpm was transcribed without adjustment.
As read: 2800 rpm
